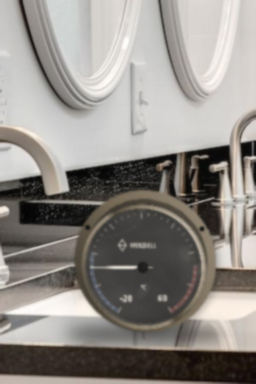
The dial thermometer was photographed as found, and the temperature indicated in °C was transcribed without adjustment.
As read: -4 °C
